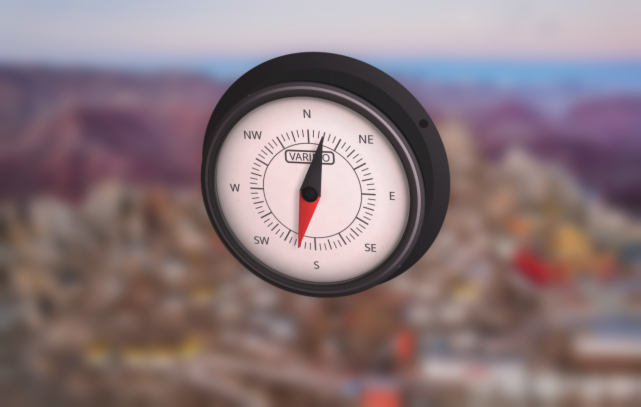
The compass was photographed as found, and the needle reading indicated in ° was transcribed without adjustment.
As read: 195 °
